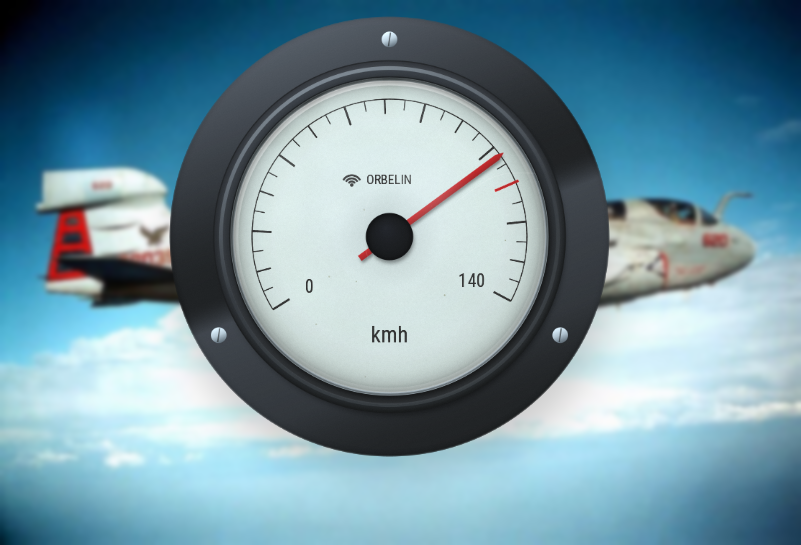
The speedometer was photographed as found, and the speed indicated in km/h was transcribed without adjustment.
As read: 102.5 km/h
